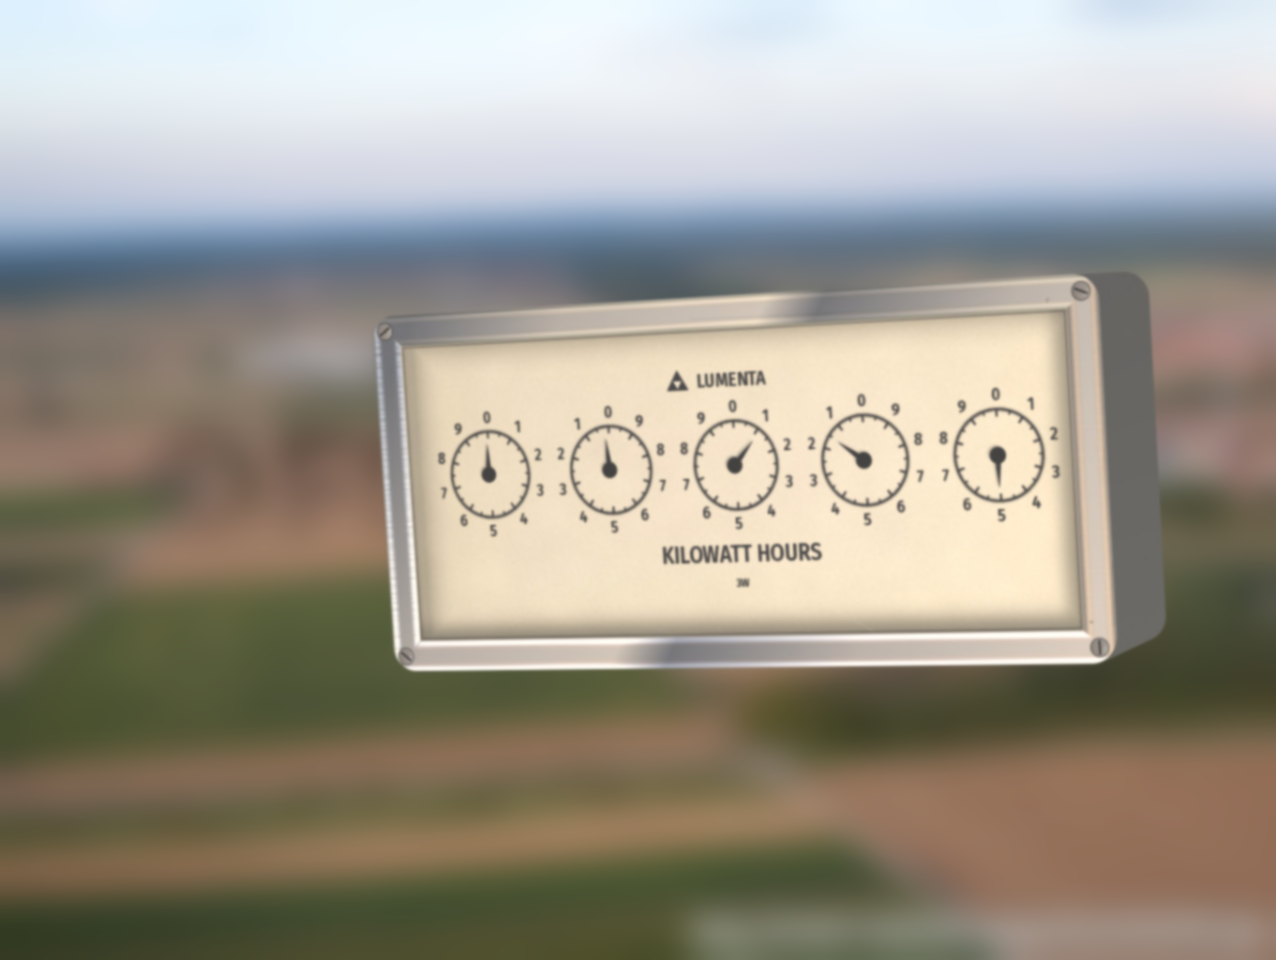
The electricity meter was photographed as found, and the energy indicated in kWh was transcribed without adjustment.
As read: 115 kWh
